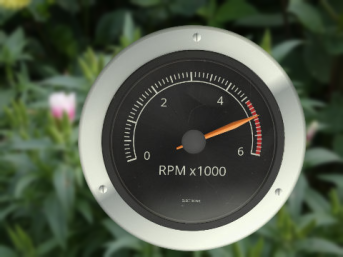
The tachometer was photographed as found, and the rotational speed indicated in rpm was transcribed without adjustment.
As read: 5000 rpm
